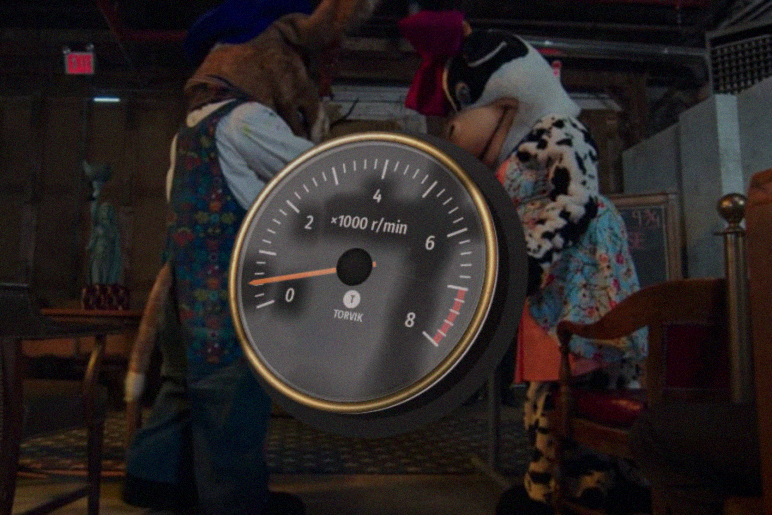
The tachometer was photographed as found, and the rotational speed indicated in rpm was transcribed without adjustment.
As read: 400 rpm
